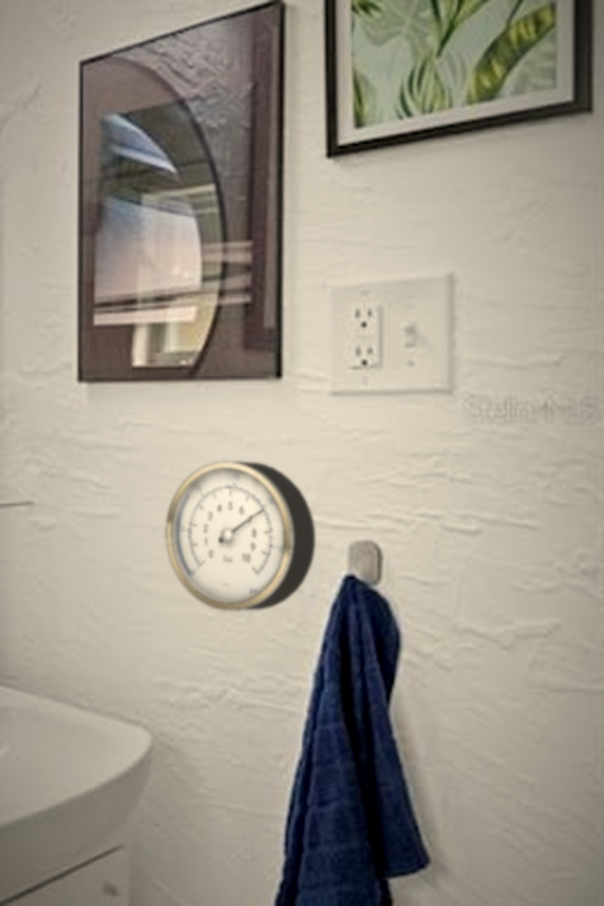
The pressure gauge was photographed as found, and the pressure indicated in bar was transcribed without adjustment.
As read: 7 bar
